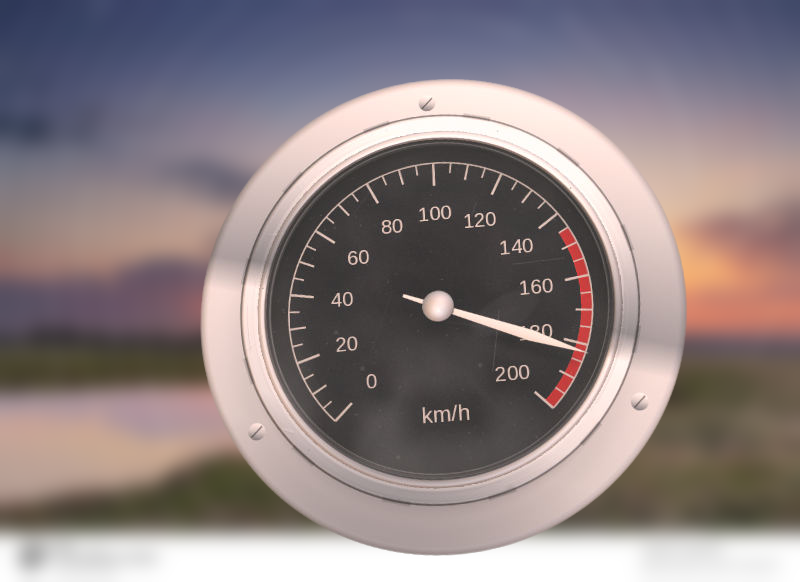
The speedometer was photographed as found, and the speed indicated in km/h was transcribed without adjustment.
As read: 182.5 km/h
